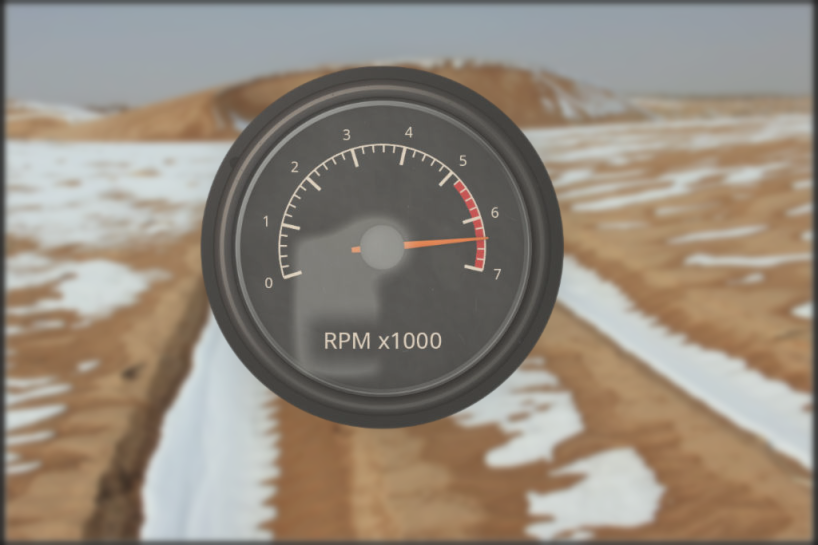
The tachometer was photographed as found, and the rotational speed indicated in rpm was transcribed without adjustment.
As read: 6400 rpm
